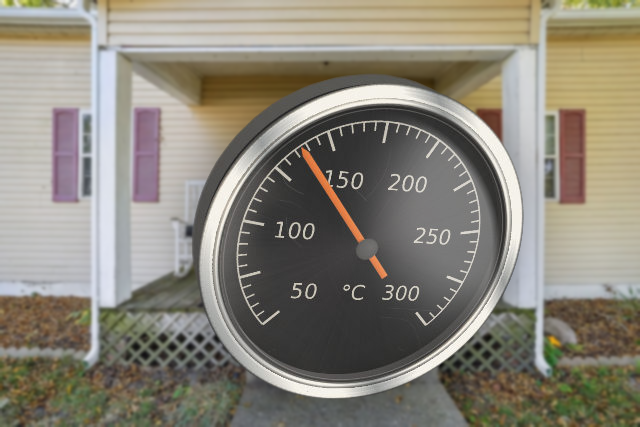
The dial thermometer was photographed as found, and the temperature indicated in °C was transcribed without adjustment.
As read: 137.5 °C
